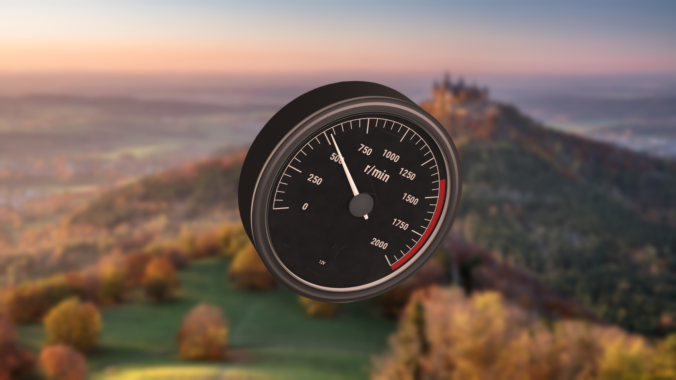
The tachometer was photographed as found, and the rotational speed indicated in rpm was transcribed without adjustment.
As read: 525 rpm
